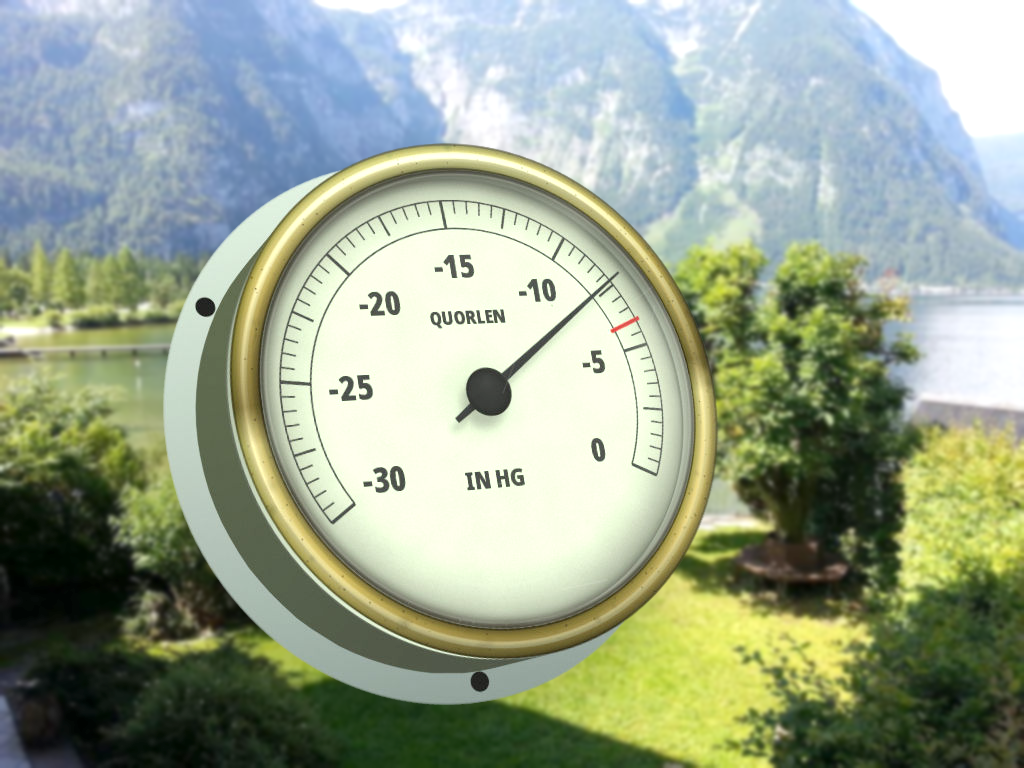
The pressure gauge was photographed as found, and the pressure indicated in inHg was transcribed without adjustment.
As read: -7.75 inHg
